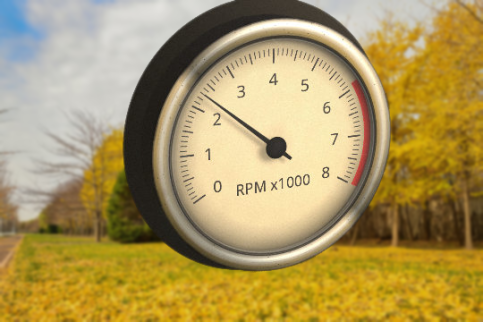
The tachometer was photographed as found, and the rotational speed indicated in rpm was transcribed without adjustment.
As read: 2300 rpm
